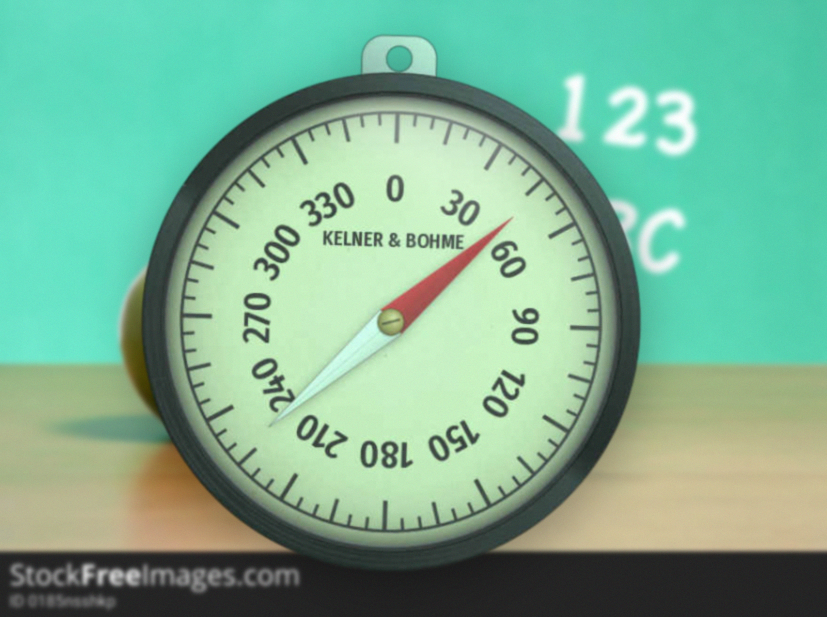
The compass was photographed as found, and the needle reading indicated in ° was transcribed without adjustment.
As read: 47.5 °
